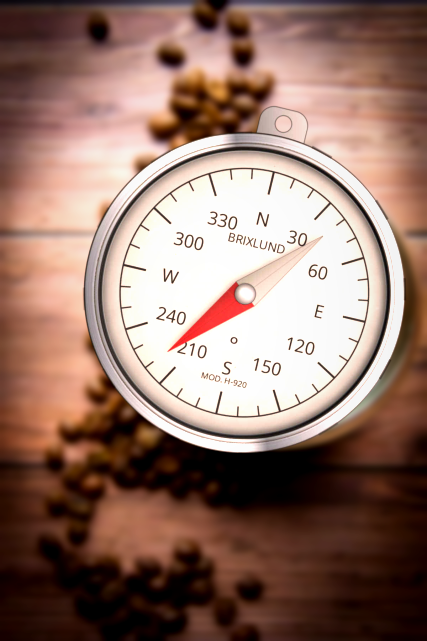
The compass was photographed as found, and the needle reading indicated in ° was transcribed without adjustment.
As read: 220 °
